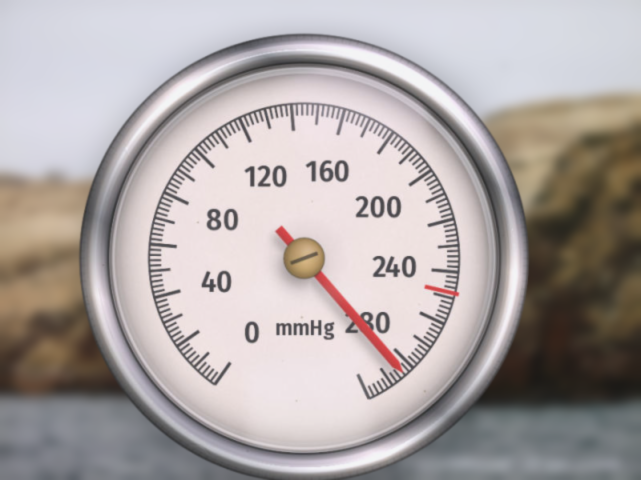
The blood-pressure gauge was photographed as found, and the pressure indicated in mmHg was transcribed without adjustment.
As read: 284 mmHg
